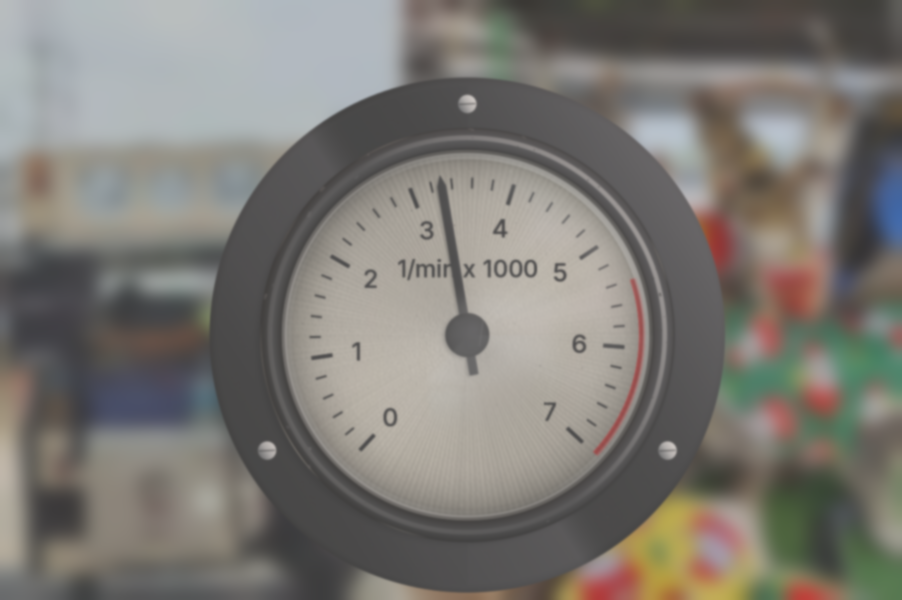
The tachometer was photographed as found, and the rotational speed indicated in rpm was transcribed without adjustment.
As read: 3300 rpm
